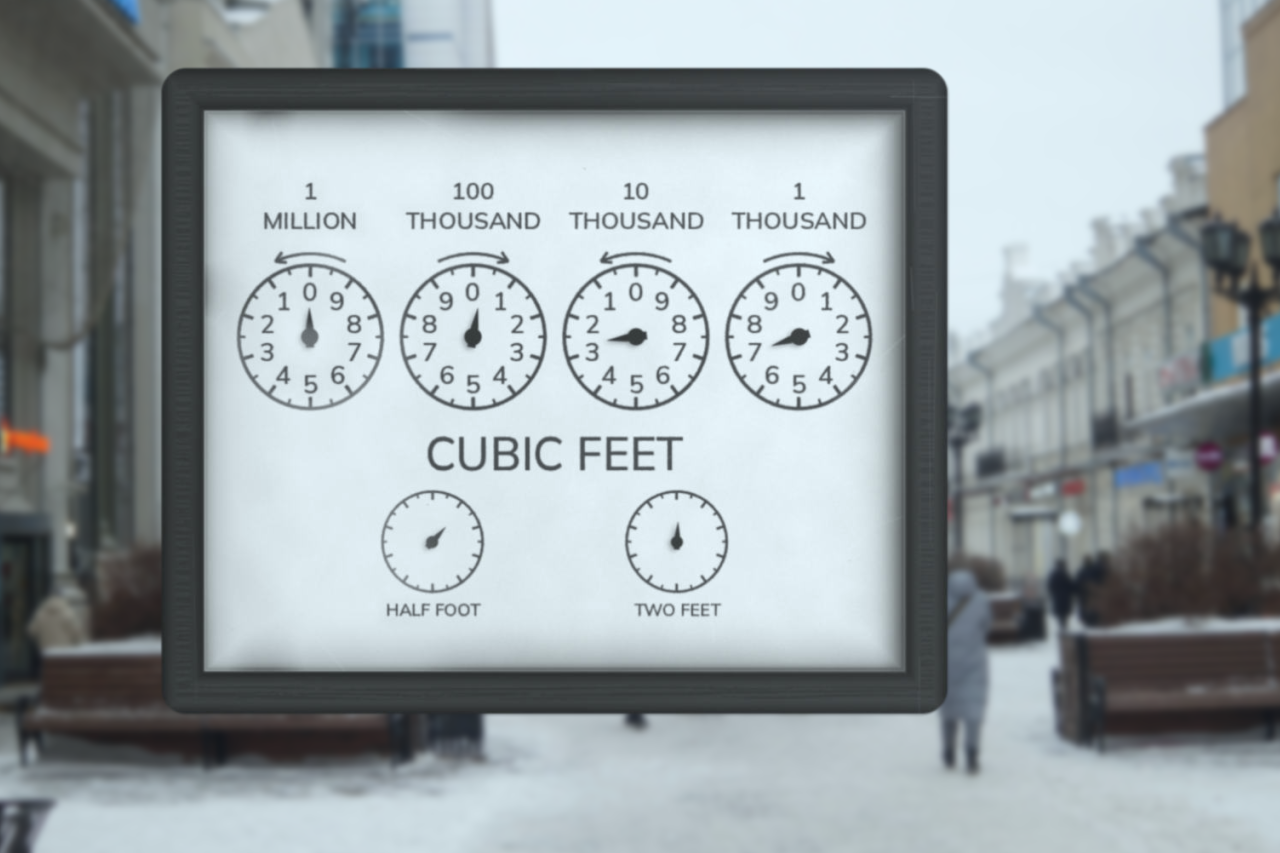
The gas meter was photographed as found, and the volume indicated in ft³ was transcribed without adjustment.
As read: 2700 ft³
